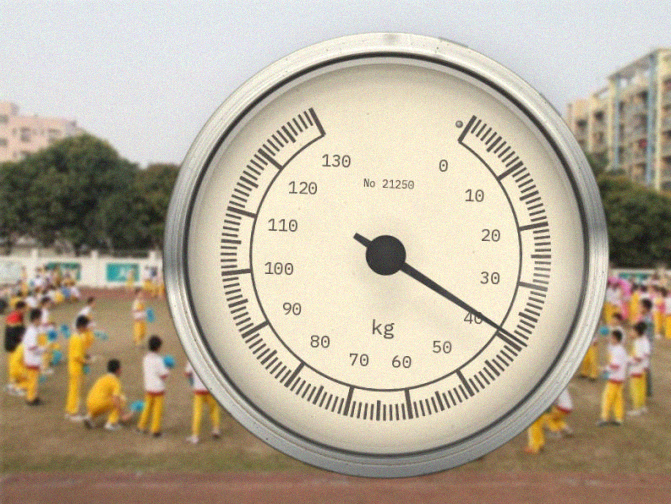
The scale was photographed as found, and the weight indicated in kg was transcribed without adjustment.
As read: 39 kg
